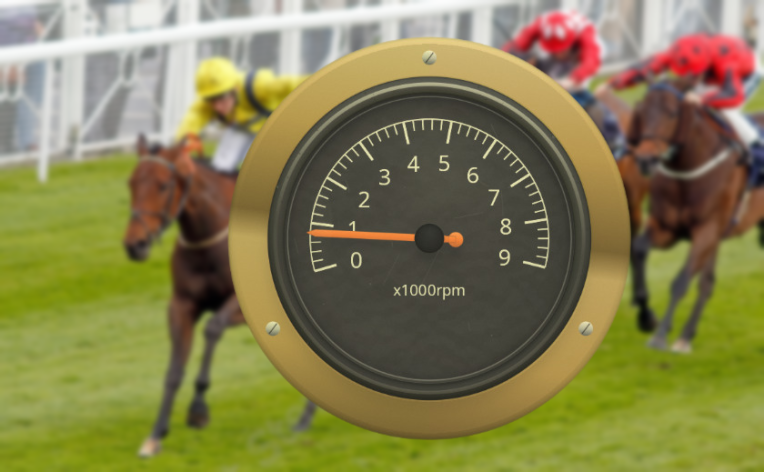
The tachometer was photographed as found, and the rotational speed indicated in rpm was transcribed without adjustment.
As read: 800 rpm
